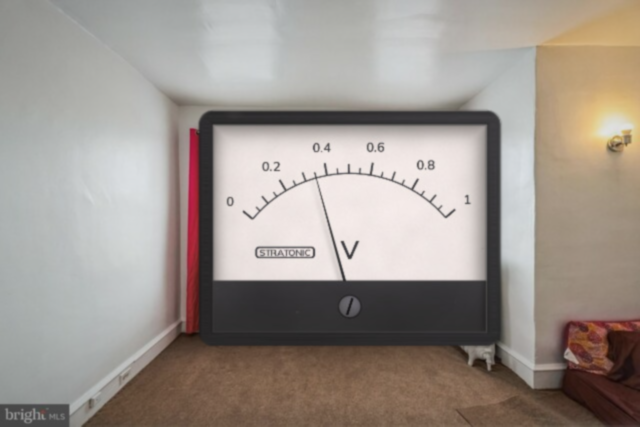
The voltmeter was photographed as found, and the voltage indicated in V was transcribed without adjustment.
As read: 0.35 V
